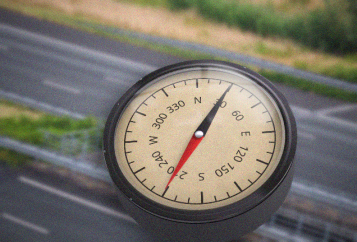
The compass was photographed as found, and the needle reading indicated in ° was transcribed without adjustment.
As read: 210 °
